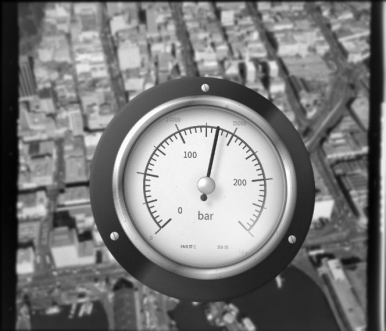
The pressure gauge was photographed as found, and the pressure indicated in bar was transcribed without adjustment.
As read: 135 bar
